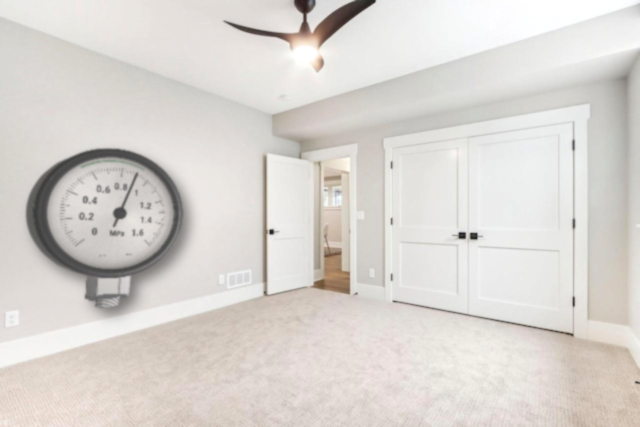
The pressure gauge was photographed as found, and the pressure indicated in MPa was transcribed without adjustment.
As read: 0.9 MPa
